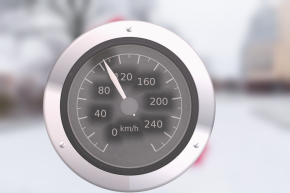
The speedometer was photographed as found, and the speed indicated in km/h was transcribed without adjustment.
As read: 105 km/h
